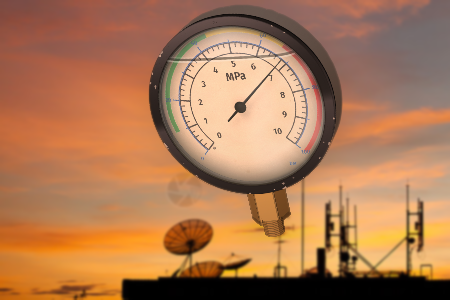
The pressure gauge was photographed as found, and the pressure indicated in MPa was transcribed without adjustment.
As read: 6.8 MPa
